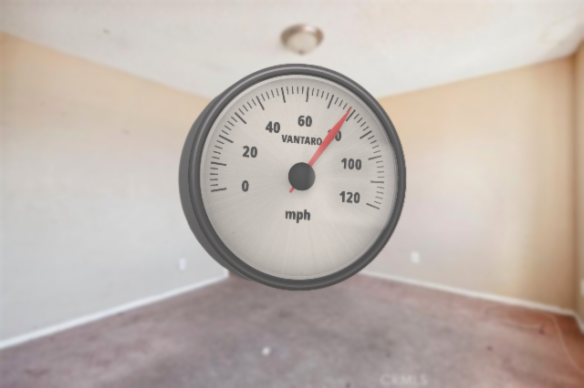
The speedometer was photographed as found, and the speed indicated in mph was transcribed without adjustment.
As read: 78 mph
